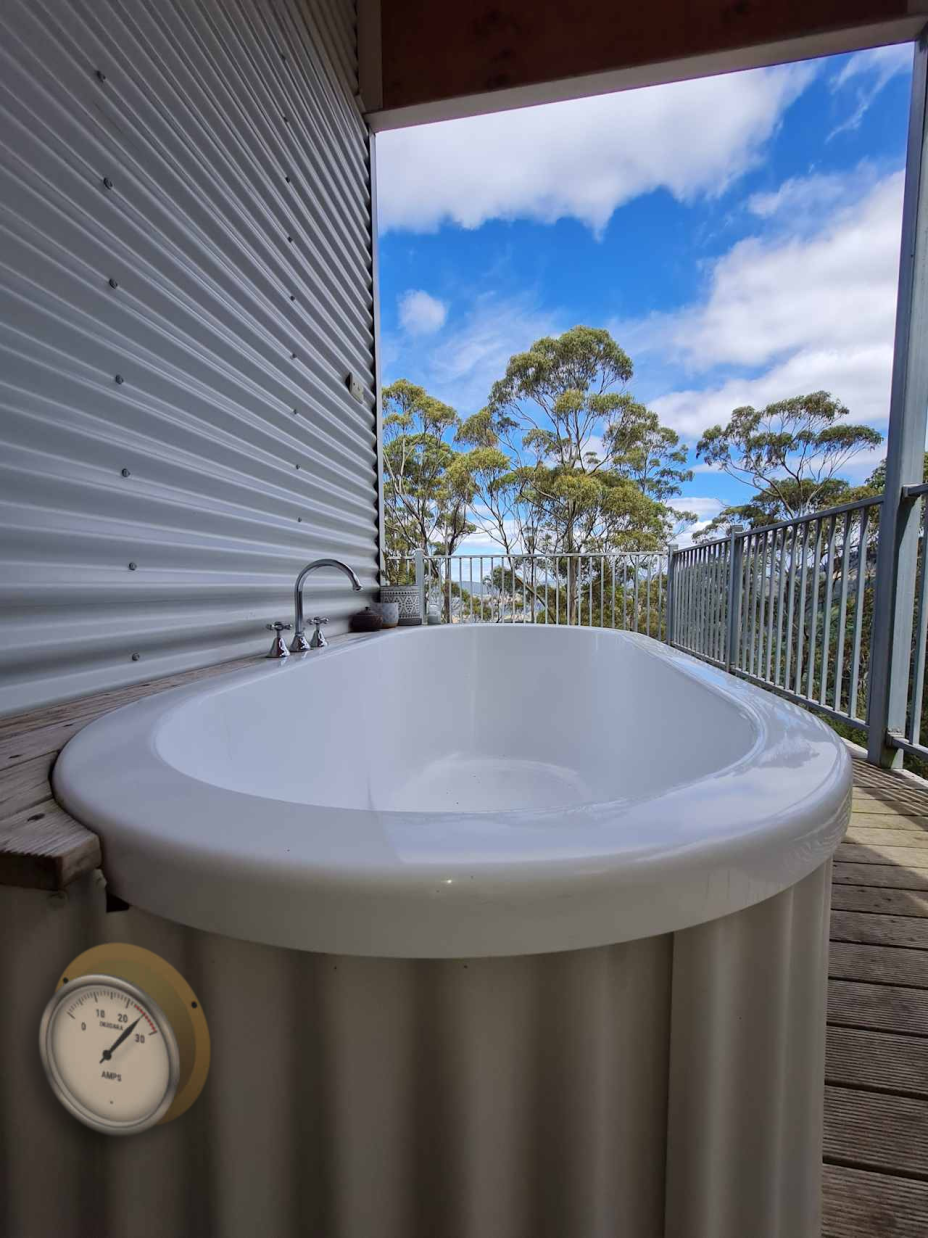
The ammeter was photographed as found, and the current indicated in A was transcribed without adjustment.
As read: 25 A
